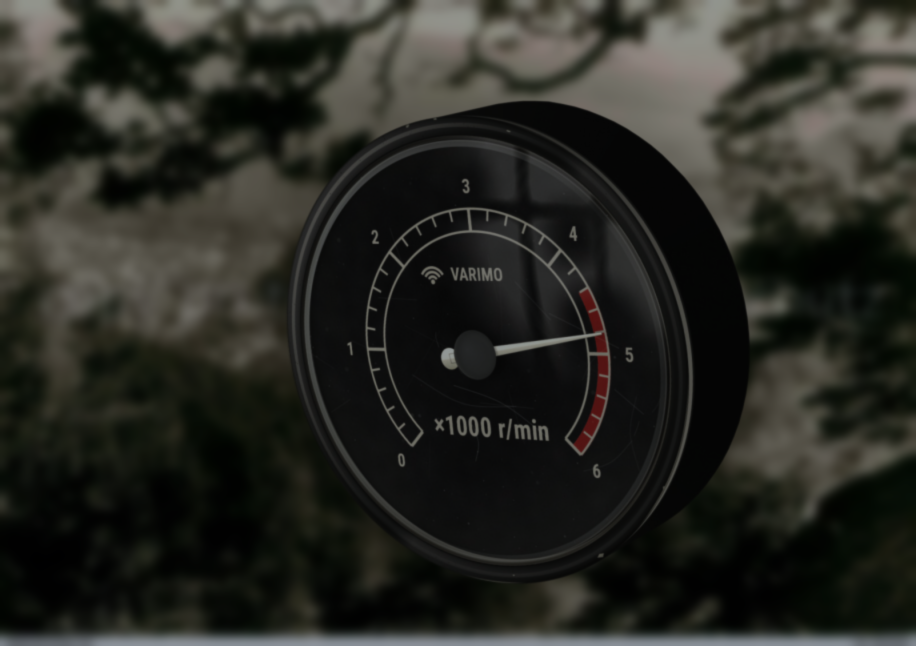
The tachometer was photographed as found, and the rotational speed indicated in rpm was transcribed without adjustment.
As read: 4800 rpm
